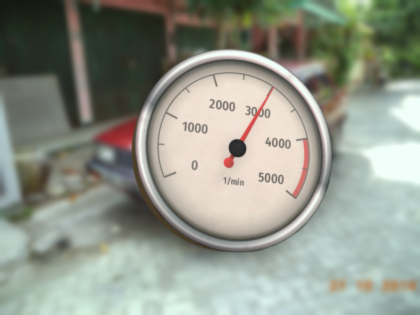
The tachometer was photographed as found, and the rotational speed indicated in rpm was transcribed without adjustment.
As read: 3000 rpm
